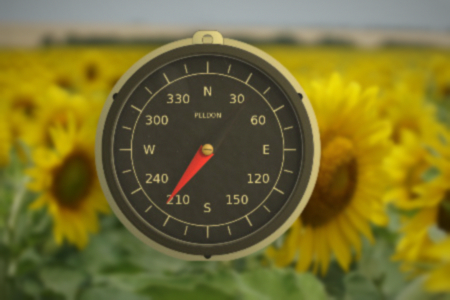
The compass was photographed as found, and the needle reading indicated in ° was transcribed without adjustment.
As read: 217.5 °
